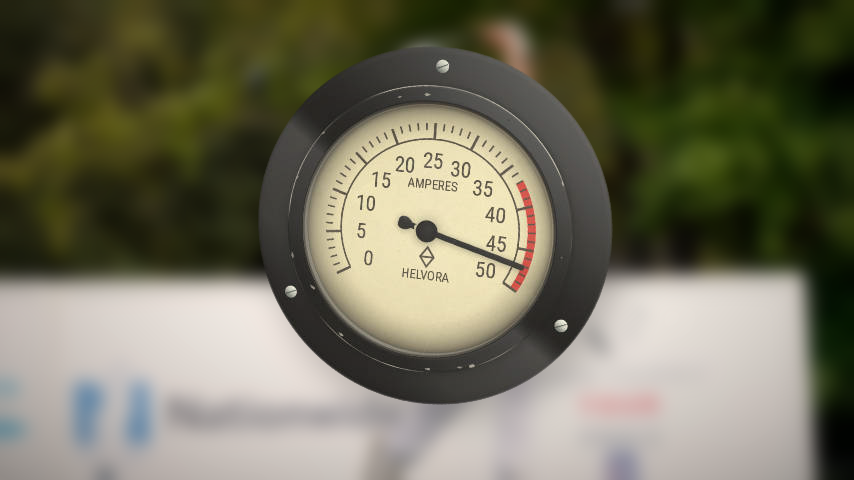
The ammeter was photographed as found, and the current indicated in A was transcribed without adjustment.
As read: 47 A
